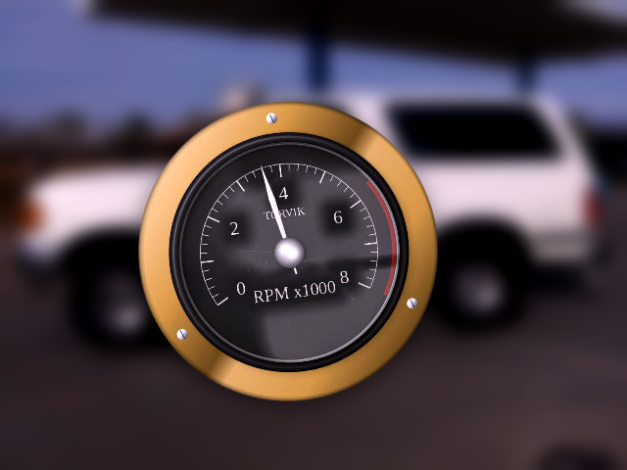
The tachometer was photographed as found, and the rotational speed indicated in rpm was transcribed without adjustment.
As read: 3600 rpm
